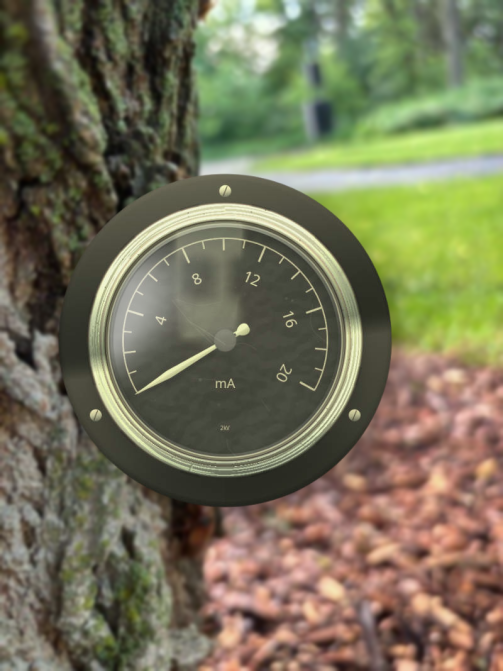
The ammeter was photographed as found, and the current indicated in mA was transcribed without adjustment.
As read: 0 mA
